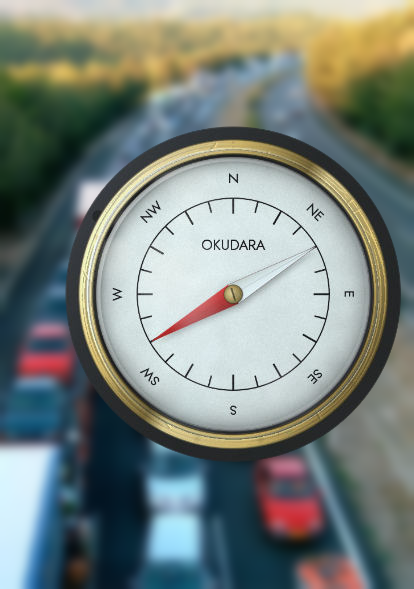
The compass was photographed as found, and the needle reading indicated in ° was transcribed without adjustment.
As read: 240 °
